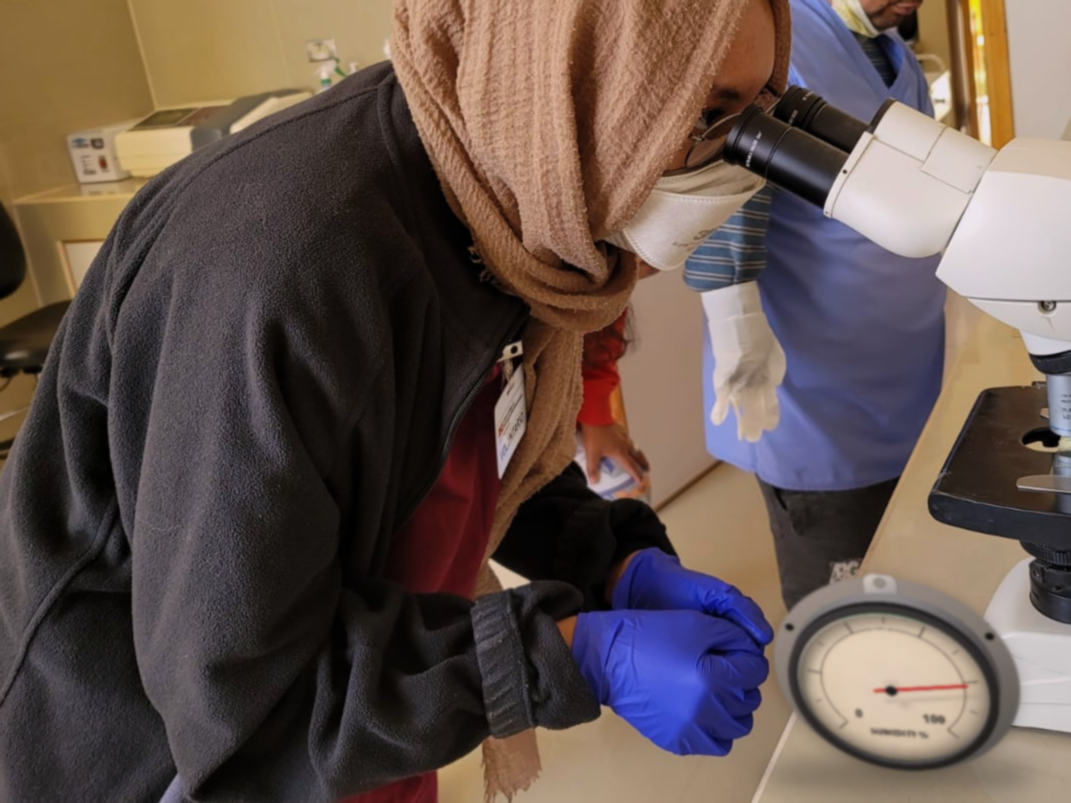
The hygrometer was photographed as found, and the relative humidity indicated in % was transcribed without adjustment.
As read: 80 %
